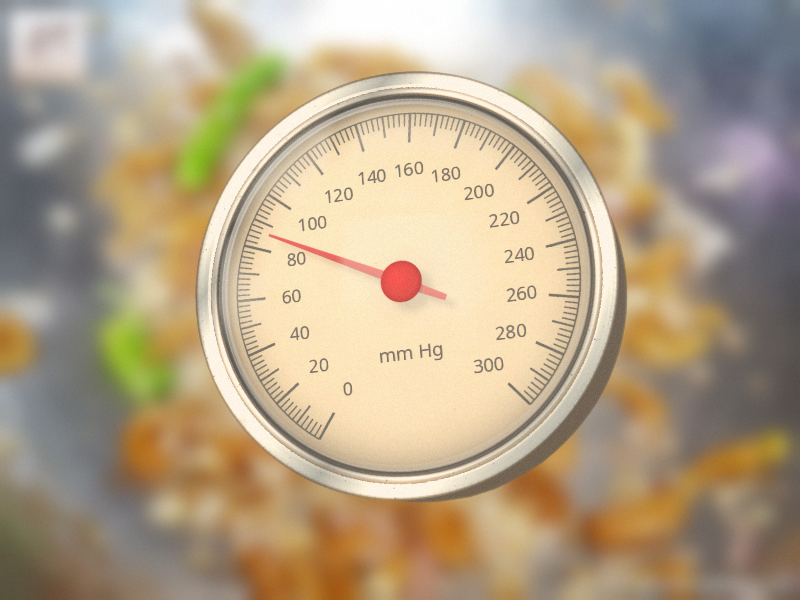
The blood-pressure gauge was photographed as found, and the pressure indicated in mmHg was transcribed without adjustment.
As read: 86 mmHg
